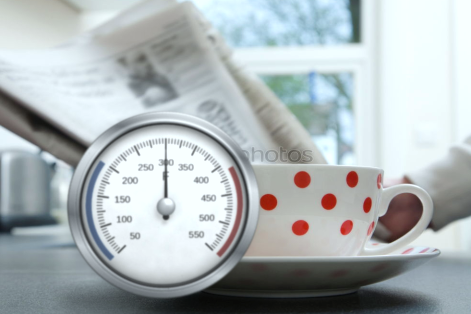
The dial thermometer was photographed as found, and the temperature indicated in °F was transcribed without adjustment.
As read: 300 °F
